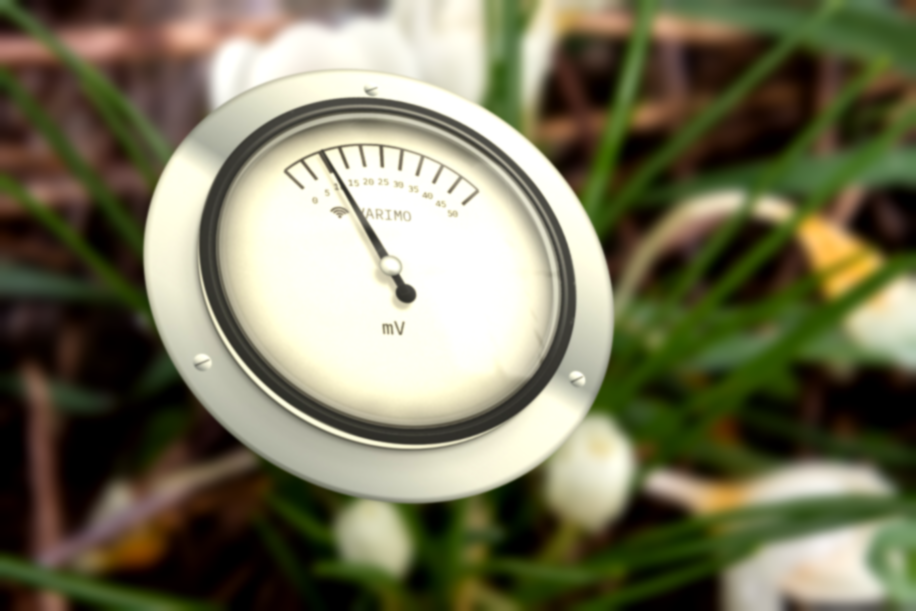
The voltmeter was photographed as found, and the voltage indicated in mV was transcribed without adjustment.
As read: 10 mV
